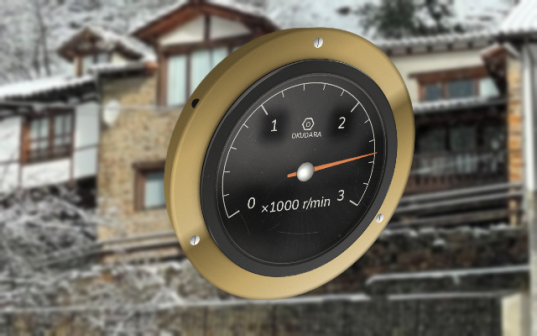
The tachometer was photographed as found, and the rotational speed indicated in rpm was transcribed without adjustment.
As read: 2500 rpm
